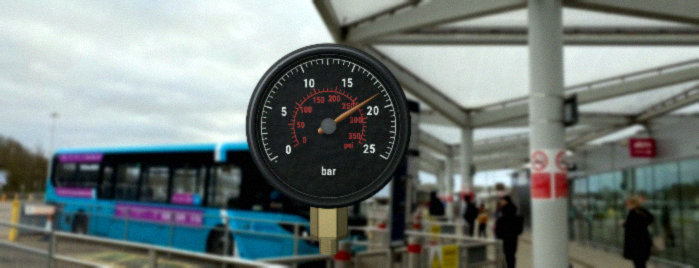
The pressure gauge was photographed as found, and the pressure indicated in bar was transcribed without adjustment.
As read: 18.5 bar
